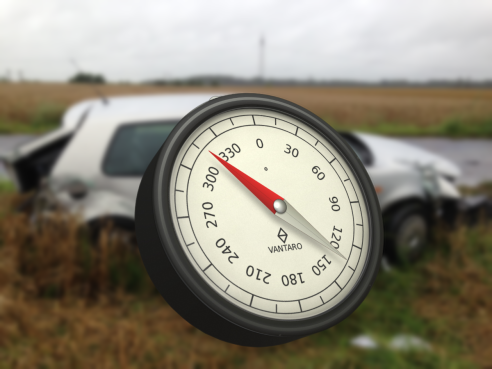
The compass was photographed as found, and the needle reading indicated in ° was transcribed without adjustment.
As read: 315 °
